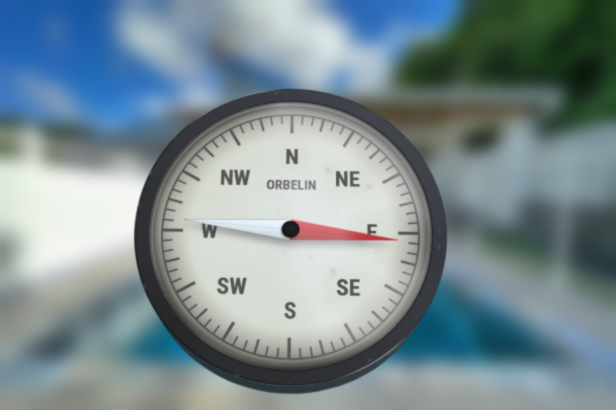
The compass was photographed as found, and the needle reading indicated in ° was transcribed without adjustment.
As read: 95 °
